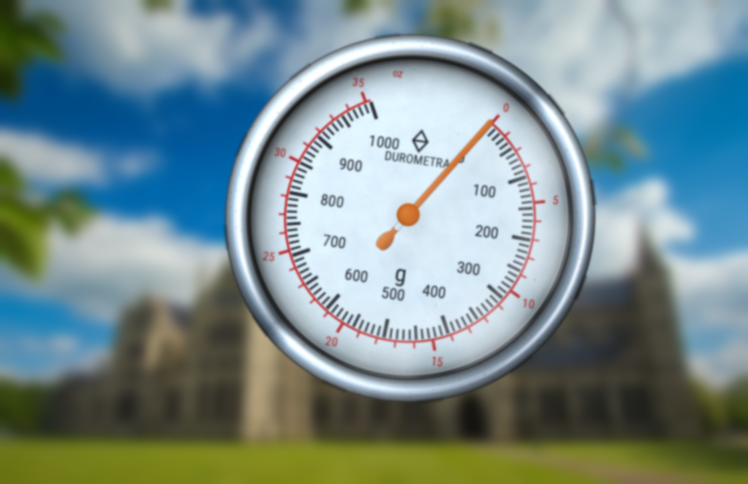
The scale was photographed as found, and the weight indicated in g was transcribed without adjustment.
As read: 0 g
